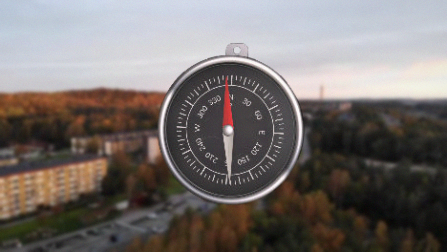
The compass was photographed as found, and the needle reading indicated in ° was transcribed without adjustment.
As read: 355 °
